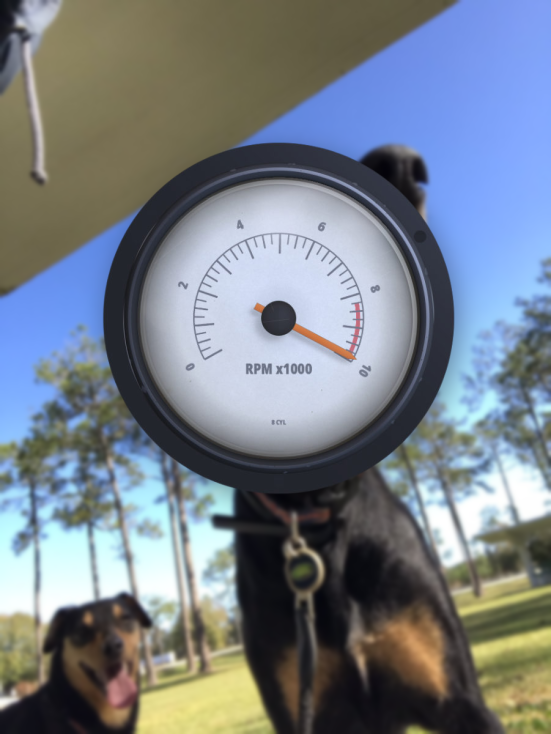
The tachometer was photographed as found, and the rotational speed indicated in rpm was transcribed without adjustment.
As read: 9875 rpm
